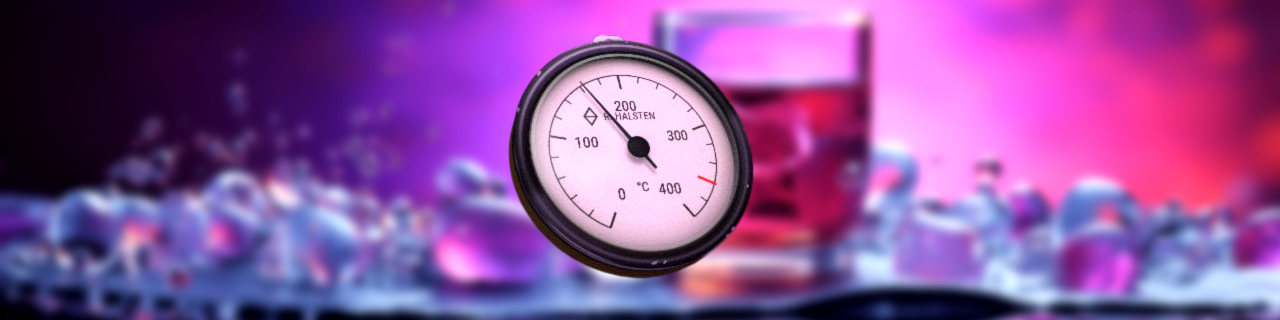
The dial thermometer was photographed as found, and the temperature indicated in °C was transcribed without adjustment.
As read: 160 °C
